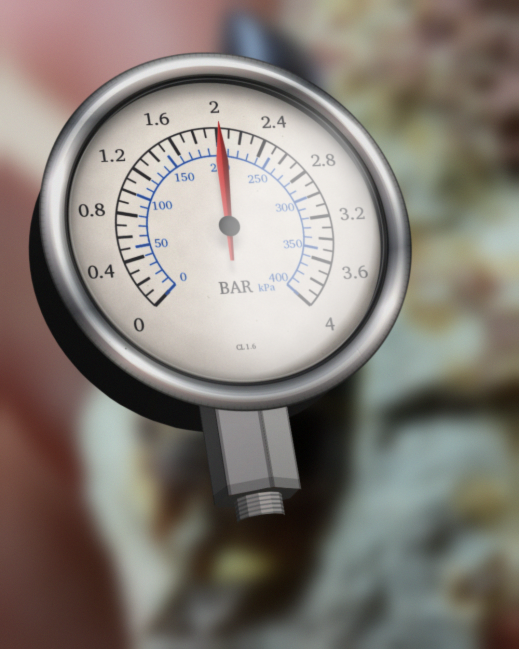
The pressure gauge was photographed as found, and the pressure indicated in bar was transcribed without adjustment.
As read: 2 bar
